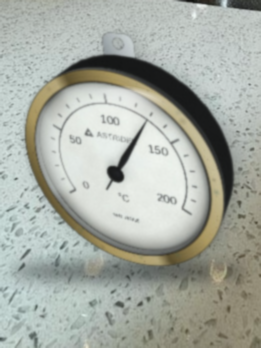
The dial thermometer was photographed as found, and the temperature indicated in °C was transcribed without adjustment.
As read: 130 °C
